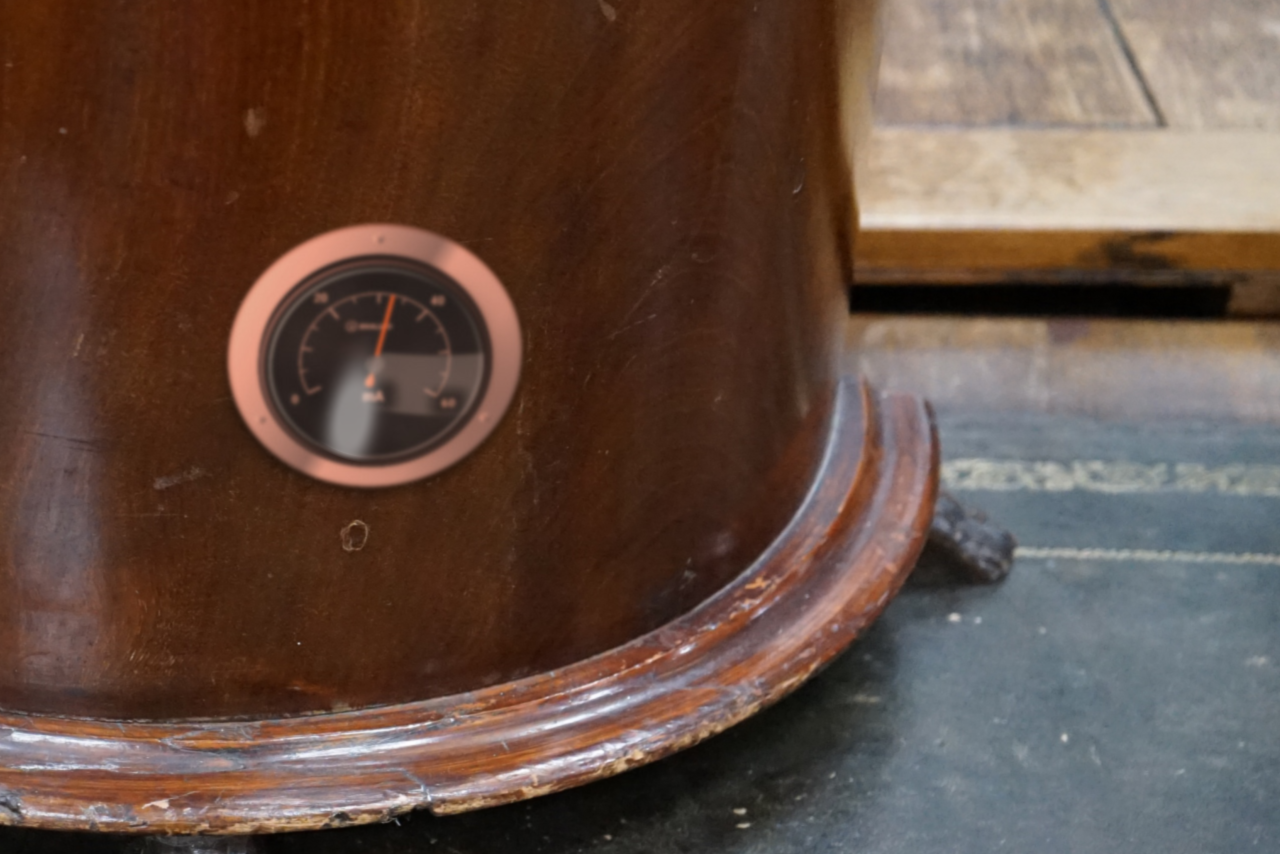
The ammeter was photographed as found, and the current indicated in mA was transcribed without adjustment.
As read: 32.5 mA
